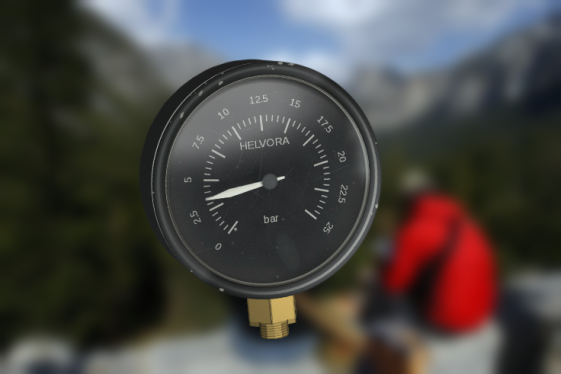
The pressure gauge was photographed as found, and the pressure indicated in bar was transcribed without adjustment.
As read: 3.5 bar
